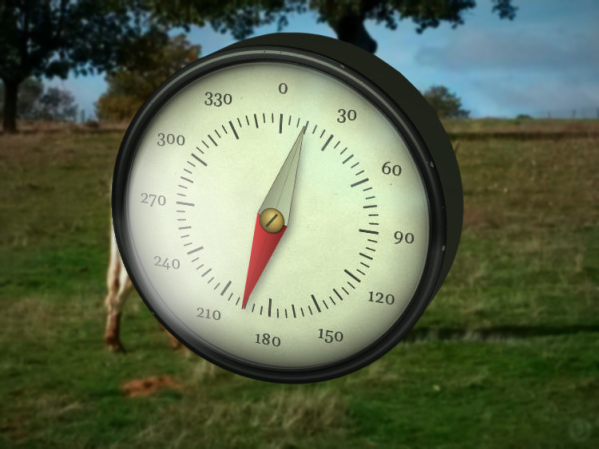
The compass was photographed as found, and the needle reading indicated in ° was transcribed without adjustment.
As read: 195 °
